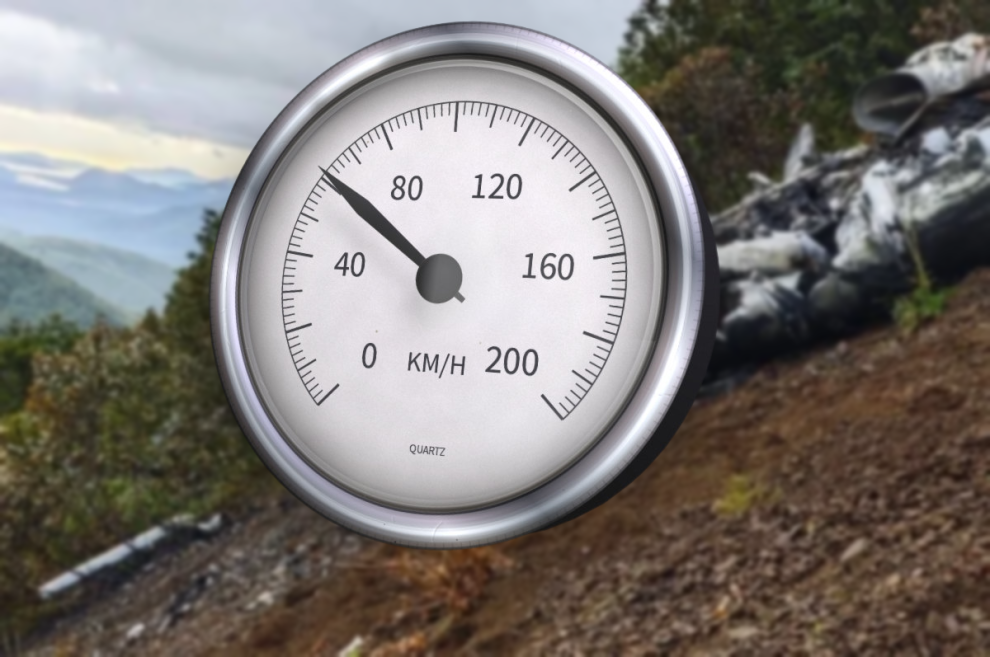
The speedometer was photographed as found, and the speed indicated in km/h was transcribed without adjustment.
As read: 62 km/h
